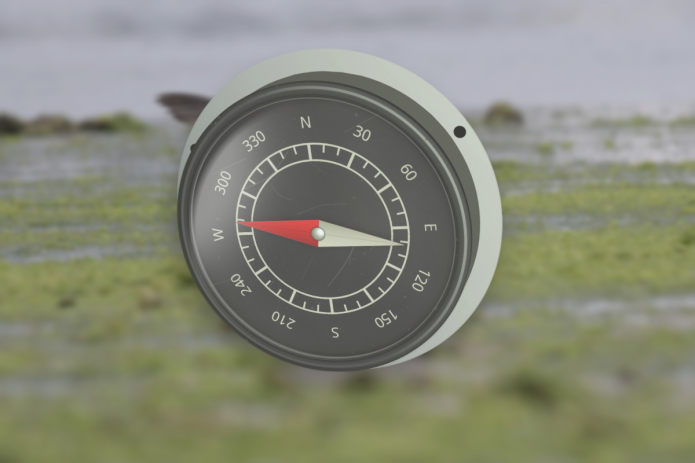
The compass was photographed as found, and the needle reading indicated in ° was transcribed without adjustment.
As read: 280 °
